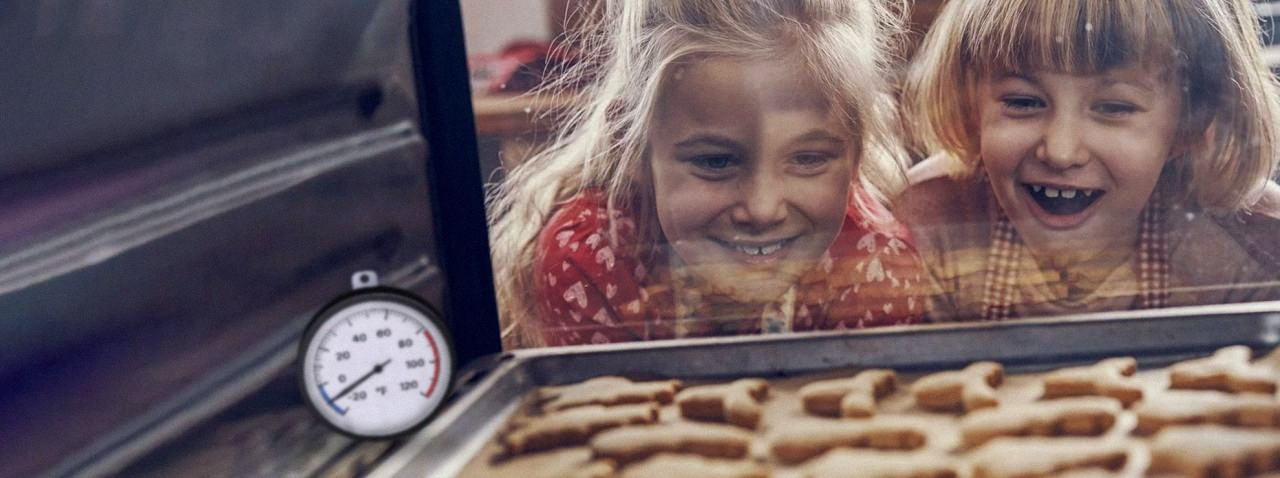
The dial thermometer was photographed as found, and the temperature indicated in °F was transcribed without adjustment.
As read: -10 °F
